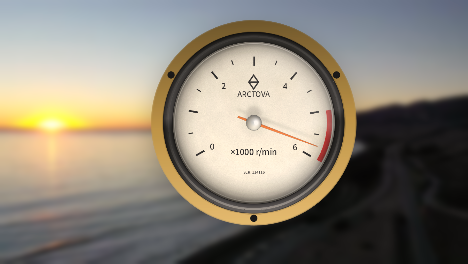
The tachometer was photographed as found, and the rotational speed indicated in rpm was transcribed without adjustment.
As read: 5750 rpm
